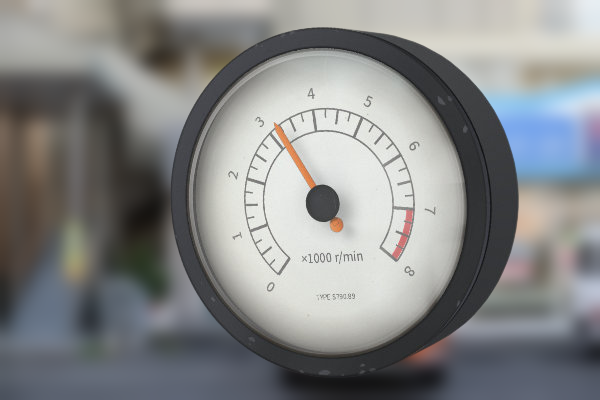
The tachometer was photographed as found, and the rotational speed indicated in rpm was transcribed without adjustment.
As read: 3250 rpm
